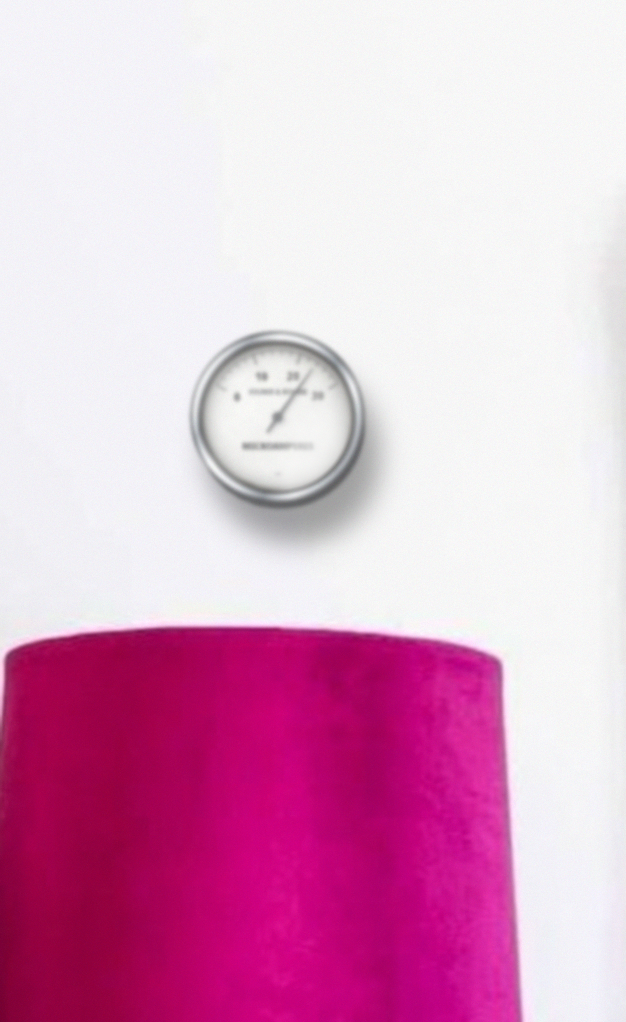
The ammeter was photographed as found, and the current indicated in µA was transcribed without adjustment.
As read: 24 µA
